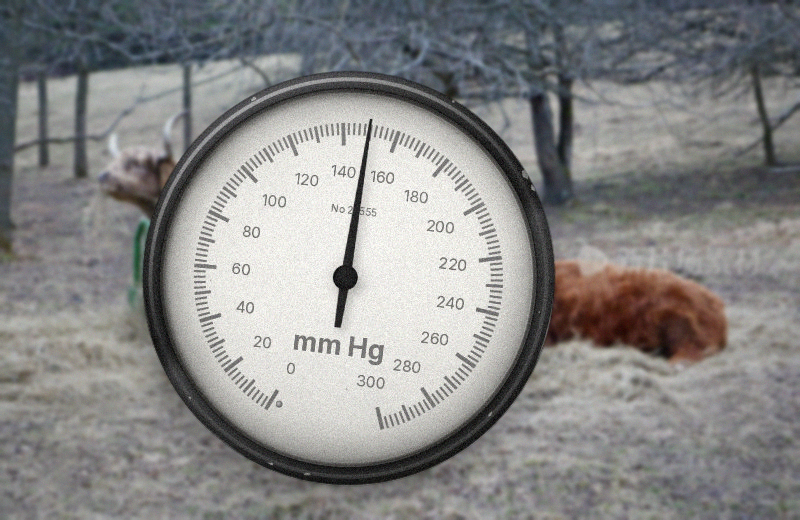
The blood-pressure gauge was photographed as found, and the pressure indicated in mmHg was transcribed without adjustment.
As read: 150 mmHg
